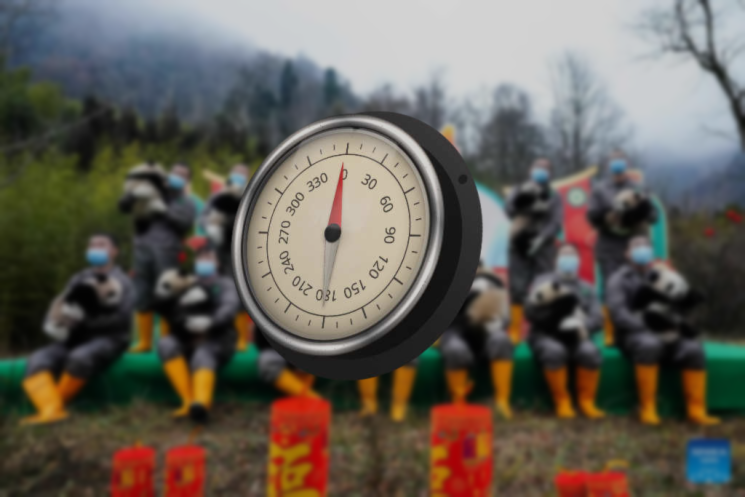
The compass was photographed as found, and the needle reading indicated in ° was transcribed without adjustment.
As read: 0 °
